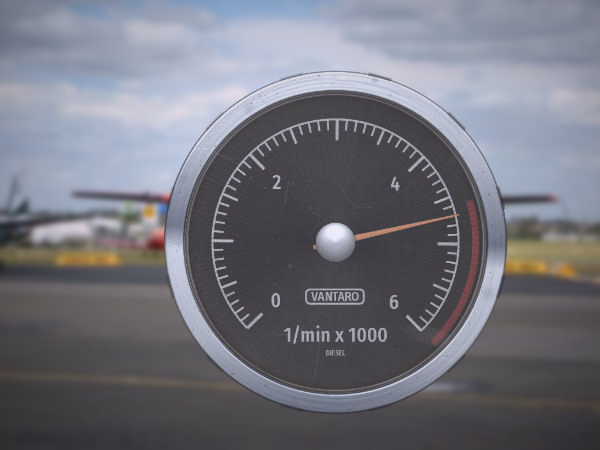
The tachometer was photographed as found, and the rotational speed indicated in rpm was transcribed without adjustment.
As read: 4700 rpm
